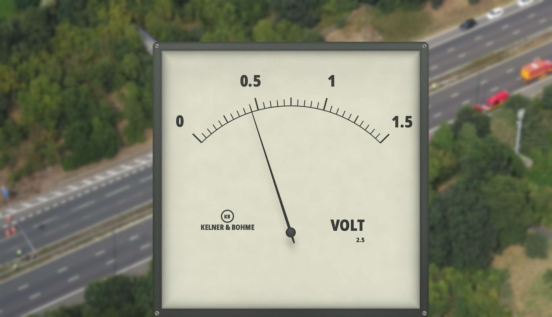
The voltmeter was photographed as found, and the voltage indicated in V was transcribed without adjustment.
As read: 0.45 V
